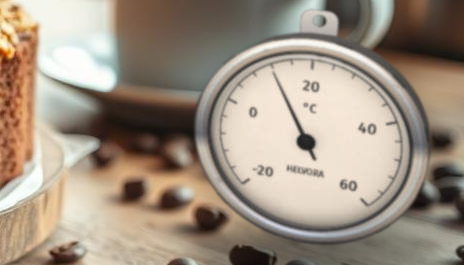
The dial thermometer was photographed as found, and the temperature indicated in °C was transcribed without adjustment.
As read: 12 °C
